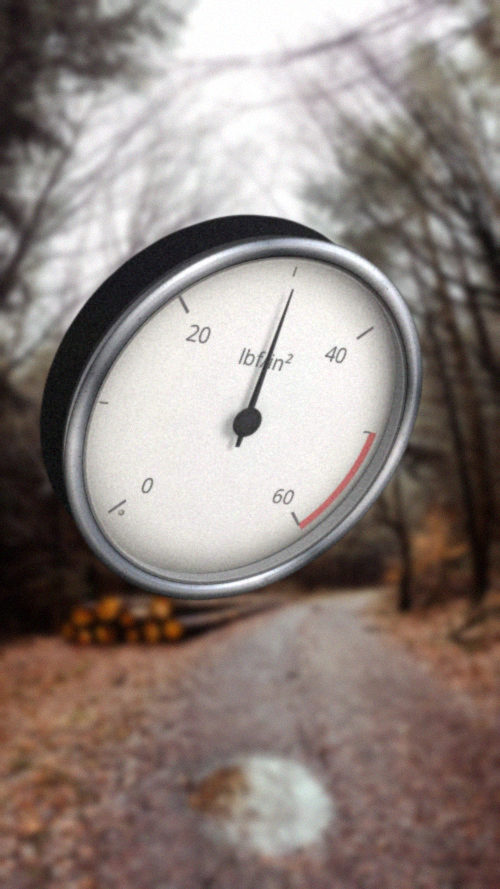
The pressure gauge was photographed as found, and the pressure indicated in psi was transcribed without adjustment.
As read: 30 psi
